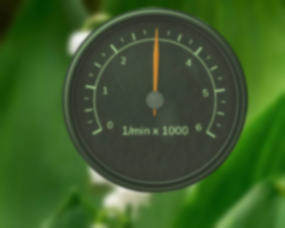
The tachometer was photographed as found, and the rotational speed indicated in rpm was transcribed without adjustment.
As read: 3000 rpm
